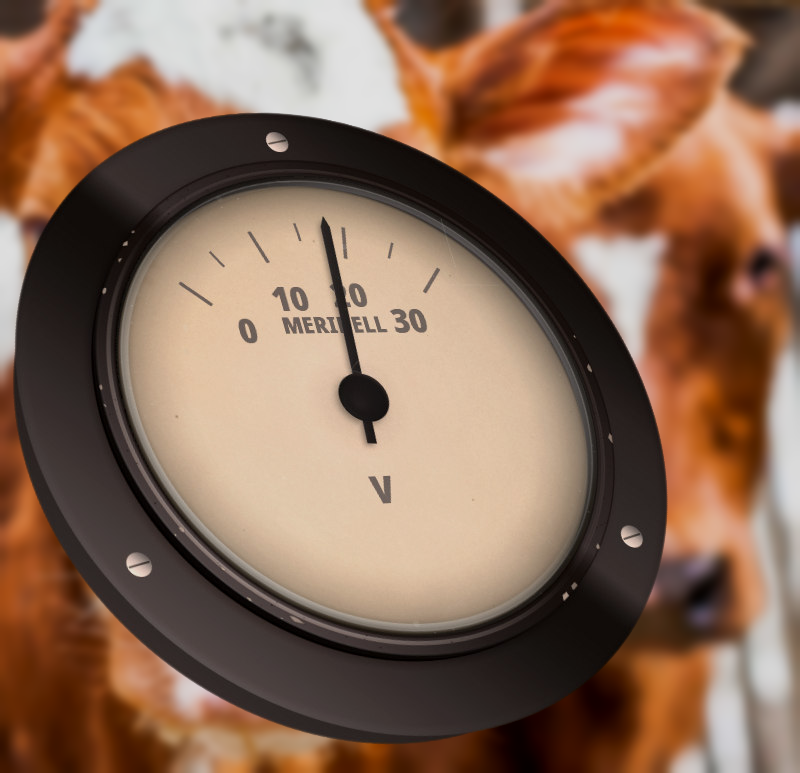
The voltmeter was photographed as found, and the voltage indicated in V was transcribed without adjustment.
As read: 17.5 V
